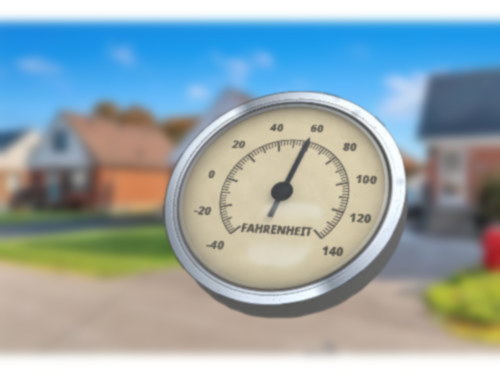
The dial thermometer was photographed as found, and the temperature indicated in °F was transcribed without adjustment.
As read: 60 °F
